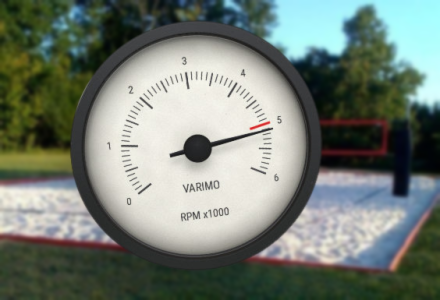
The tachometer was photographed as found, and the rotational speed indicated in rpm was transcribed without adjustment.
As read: 5100 rpm
